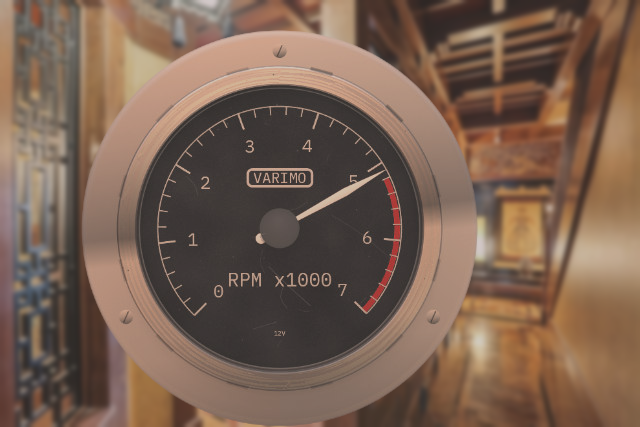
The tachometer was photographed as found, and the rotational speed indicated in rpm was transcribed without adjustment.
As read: 5100 rpm
